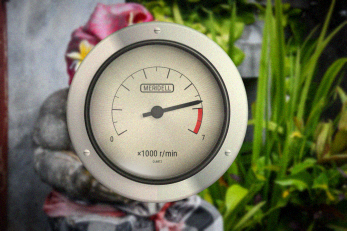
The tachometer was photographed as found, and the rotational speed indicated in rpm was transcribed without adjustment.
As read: 5750 rpm
